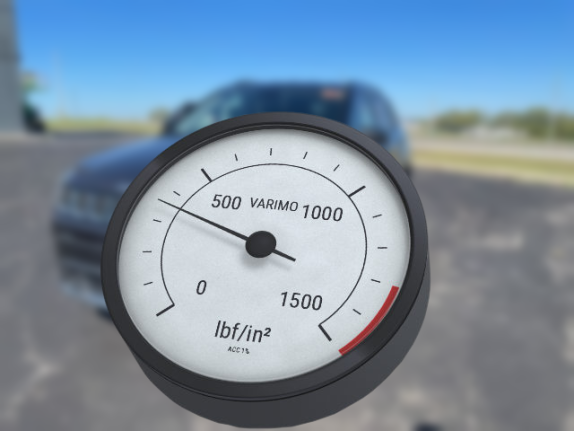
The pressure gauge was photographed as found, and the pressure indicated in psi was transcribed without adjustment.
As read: 350 psi
